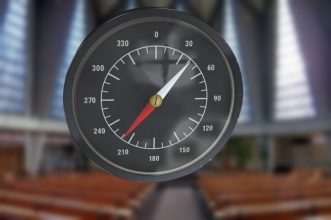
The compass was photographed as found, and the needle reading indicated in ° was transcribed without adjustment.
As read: 220 °
